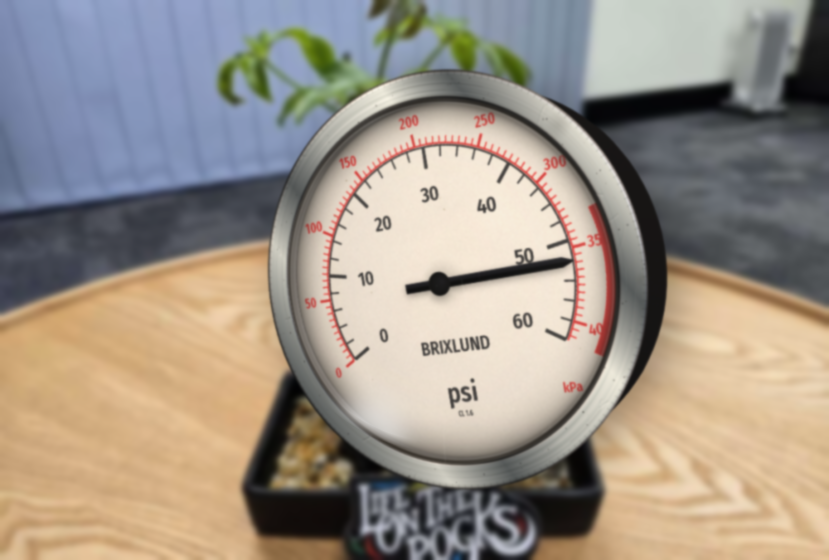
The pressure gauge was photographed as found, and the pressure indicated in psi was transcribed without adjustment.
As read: 52 psi
